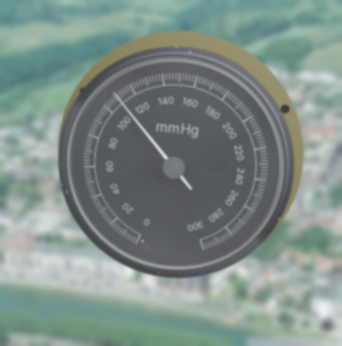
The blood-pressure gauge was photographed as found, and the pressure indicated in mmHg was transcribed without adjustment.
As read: 110 mmHg
